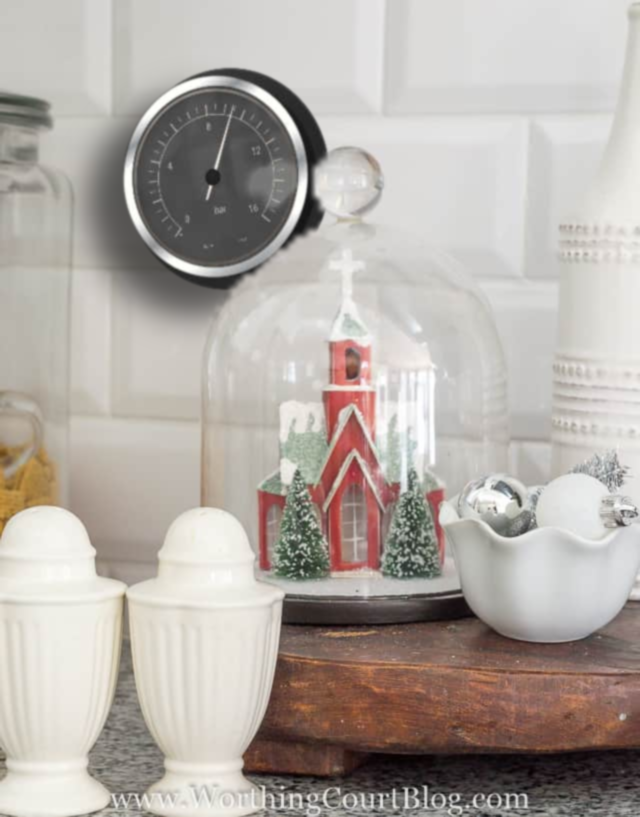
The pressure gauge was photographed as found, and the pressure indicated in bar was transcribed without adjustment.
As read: 9.5 bar
